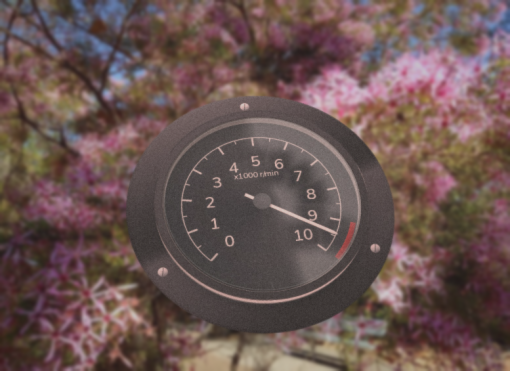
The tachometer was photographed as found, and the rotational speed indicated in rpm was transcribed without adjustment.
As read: 9500 rpm
